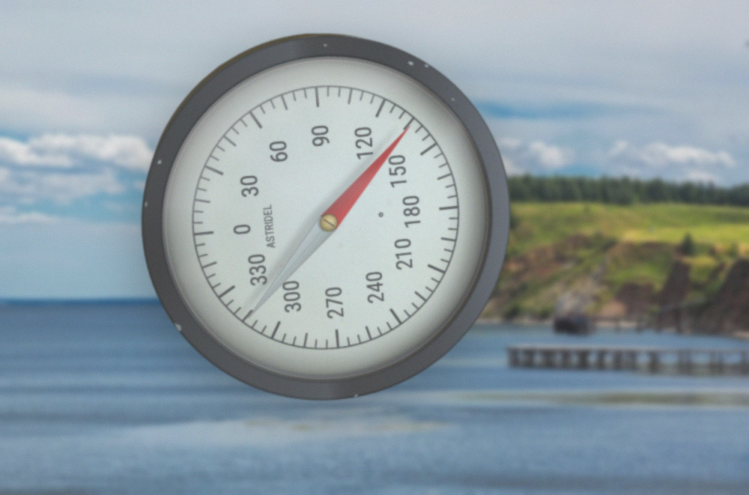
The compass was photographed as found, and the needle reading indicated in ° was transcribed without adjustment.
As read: 135 °
